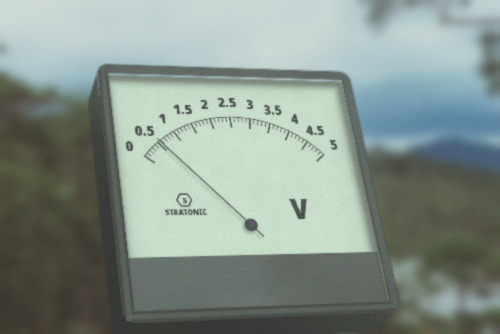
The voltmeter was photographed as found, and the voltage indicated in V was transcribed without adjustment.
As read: 0.5 V
